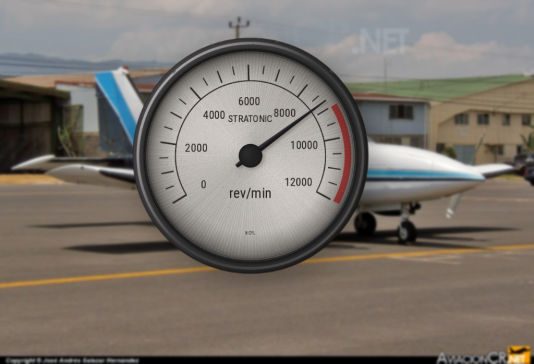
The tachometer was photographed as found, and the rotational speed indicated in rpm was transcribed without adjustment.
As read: 8750 rpm
